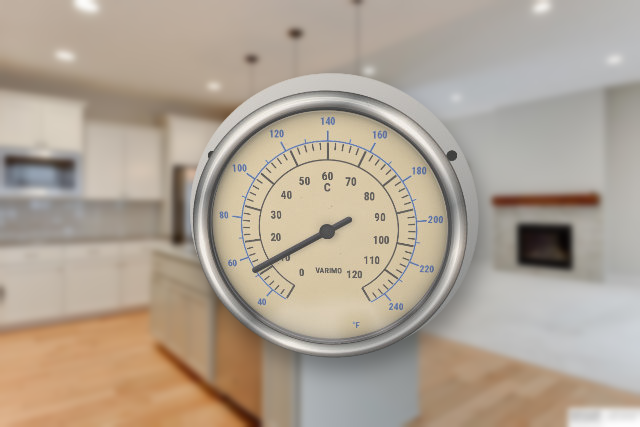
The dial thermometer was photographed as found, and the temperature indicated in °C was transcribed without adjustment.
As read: 12 °C
